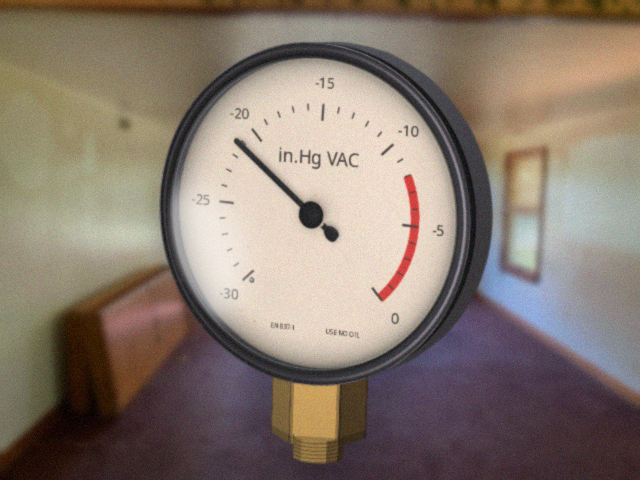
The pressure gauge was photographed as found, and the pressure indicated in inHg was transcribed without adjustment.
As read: -21 inHg
